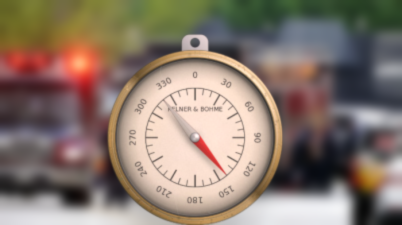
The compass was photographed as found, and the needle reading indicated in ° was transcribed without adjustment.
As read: 140 °
